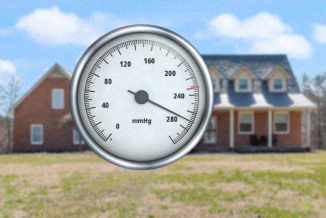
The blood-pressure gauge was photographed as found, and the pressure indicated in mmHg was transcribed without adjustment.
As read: 270 mmHg
